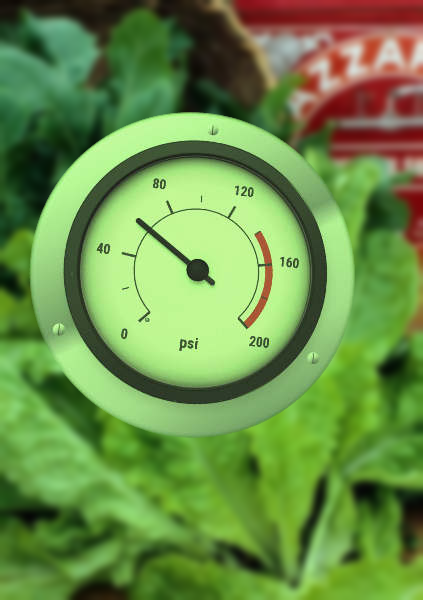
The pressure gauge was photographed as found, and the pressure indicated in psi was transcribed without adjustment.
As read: 60 psi
